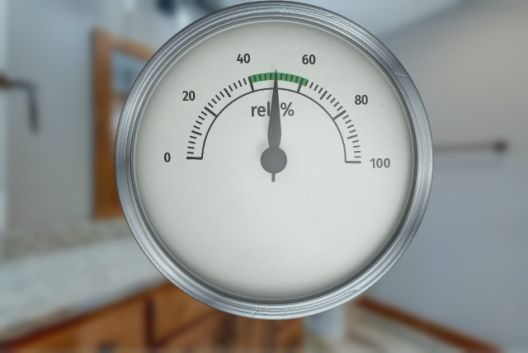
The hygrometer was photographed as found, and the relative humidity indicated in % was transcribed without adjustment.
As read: 50 %
